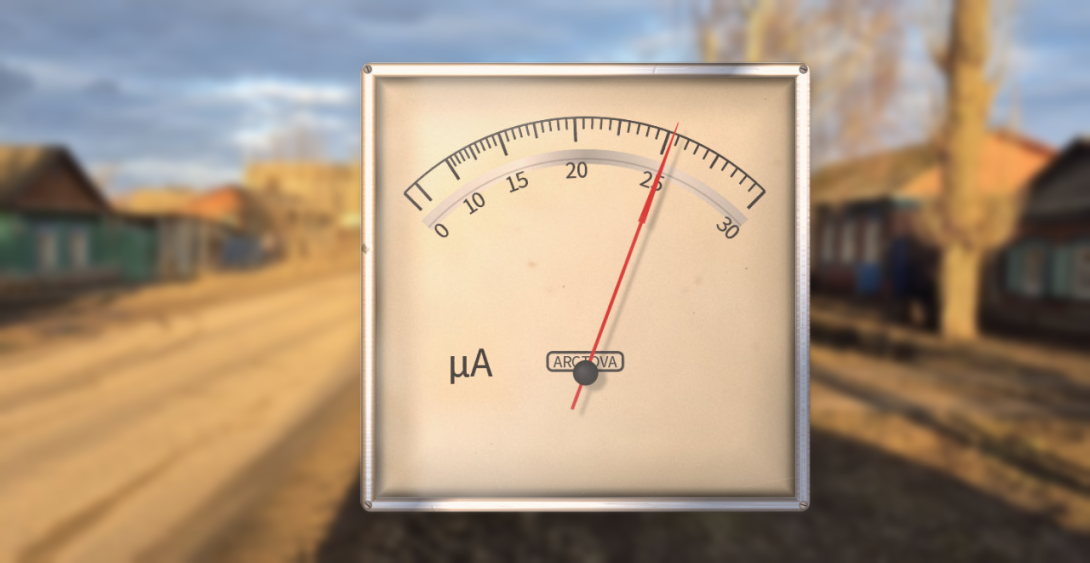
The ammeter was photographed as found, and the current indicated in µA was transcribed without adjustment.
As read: 25.25 µA
